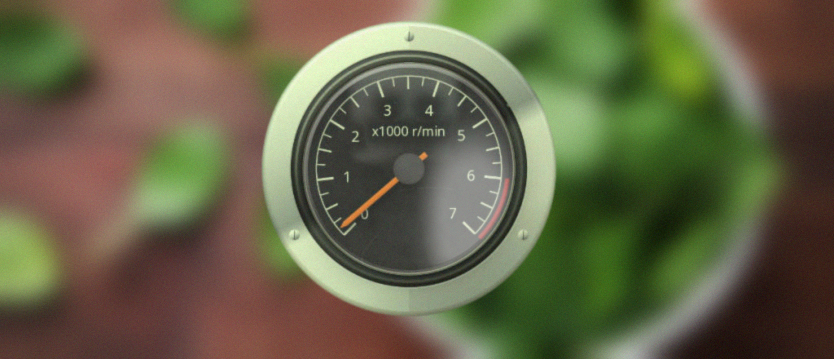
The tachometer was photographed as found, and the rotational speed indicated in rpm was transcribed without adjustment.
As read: 125 rpm
